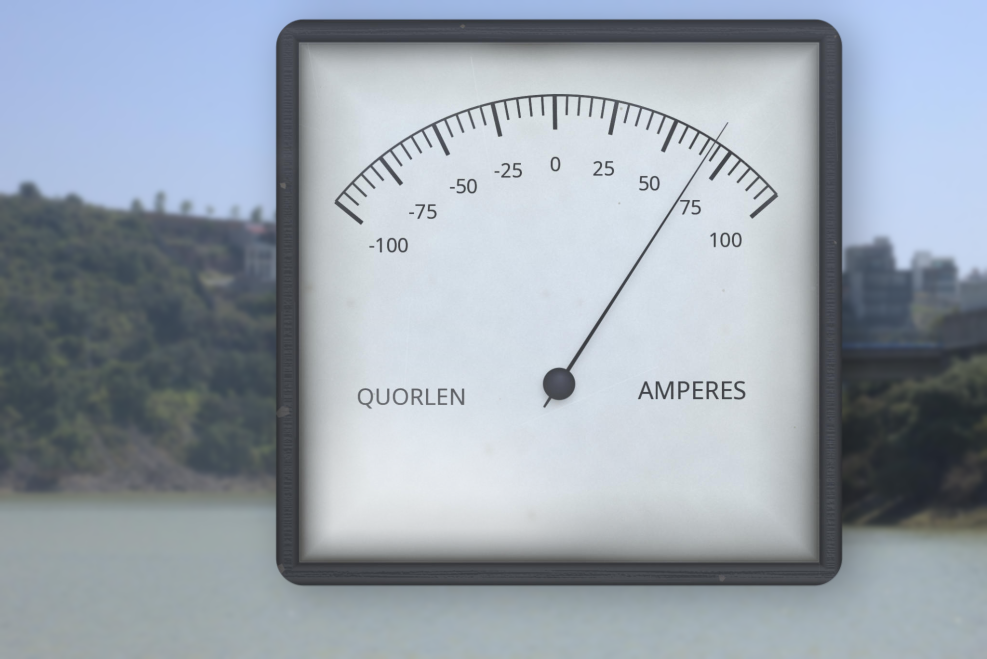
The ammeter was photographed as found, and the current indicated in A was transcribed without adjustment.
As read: 67.5 A
